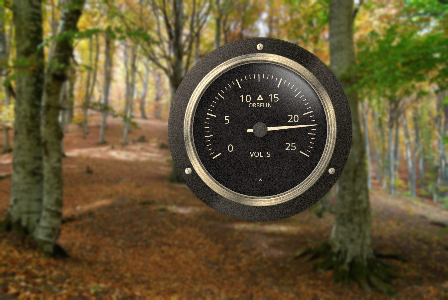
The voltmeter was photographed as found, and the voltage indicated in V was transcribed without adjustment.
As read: 21.5 V
